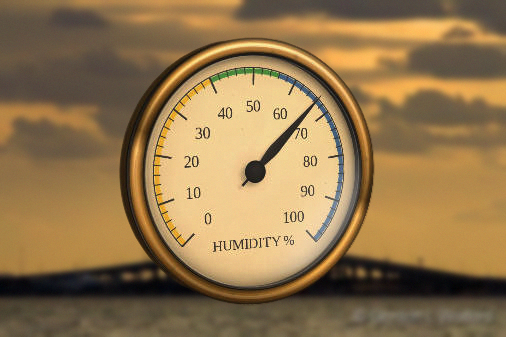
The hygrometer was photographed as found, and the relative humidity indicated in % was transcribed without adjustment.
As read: 66 %
